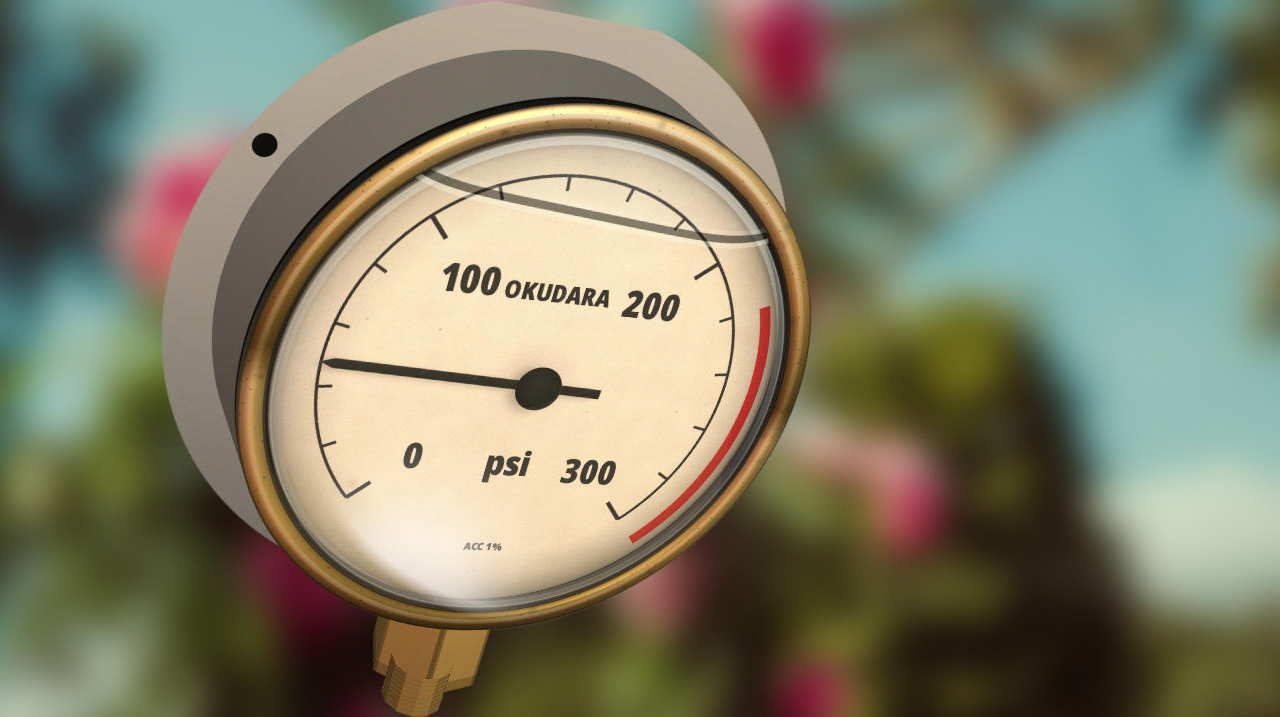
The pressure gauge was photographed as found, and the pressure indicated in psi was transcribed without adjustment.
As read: 50 psi
